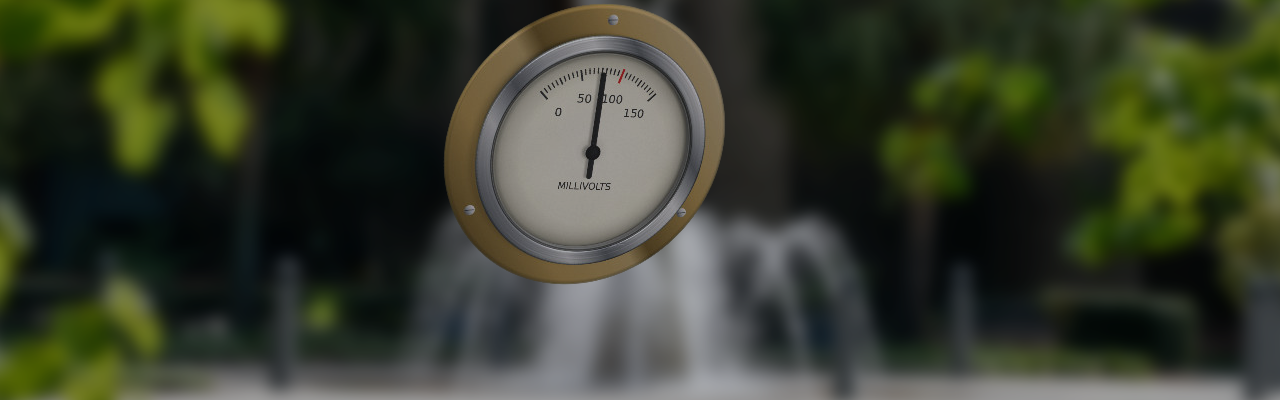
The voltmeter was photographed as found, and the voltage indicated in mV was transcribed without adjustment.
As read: 75 mV
